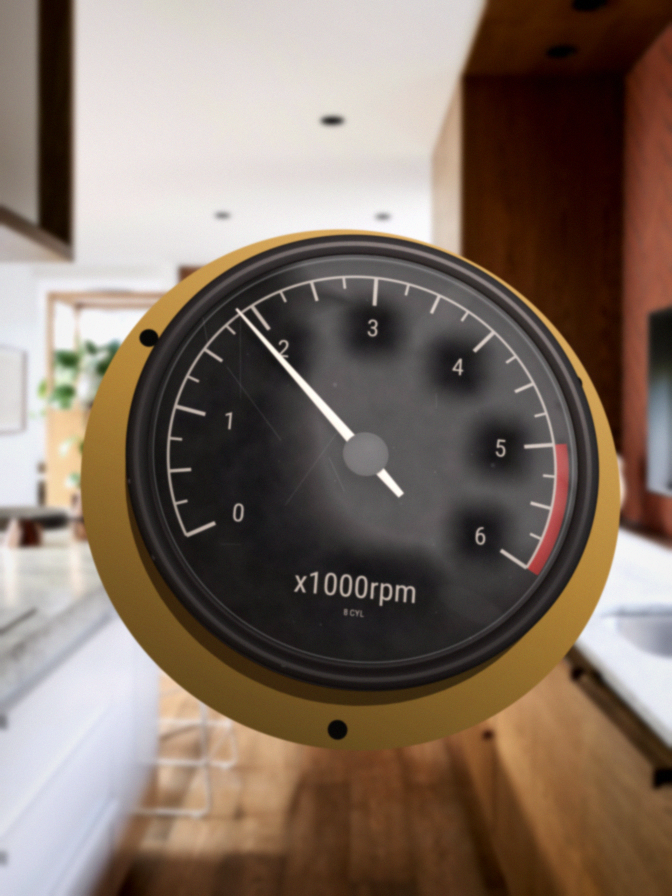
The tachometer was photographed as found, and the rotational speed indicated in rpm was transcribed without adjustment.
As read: 1875 rpm
